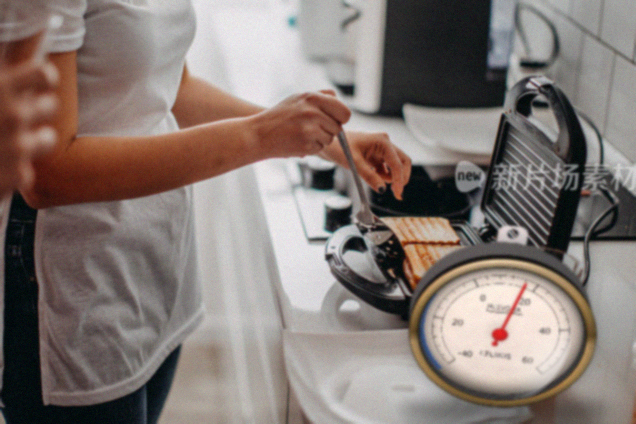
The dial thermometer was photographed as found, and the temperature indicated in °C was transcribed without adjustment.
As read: 16 °C
